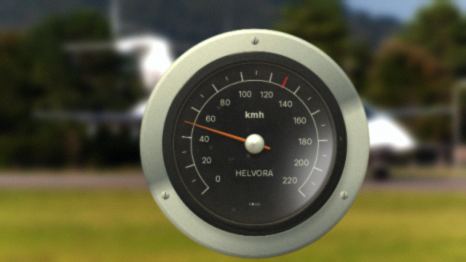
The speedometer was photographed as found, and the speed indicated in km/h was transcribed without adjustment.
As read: 50 km/h
